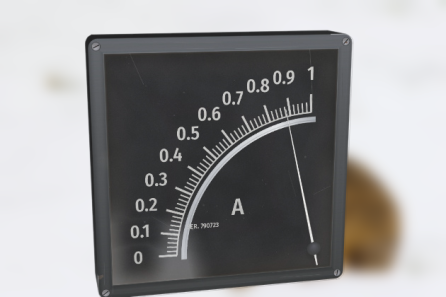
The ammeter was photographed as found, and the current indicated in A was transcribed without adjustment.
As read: 0.88 A
